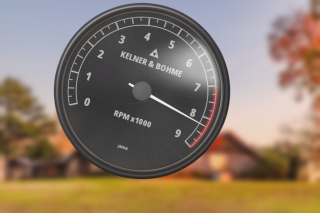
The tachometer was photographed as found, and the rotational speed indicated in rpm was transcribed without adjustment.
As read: 8250 rpm
